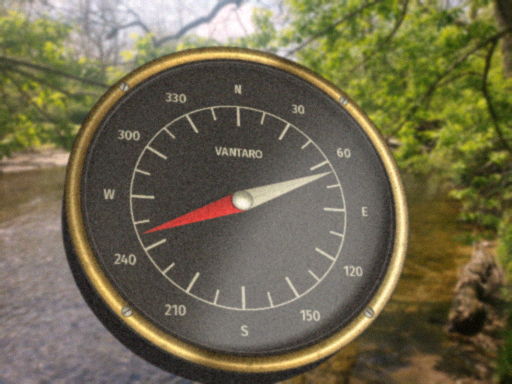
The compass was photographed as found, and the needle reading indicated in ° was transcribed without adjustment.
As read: 247.5 °
